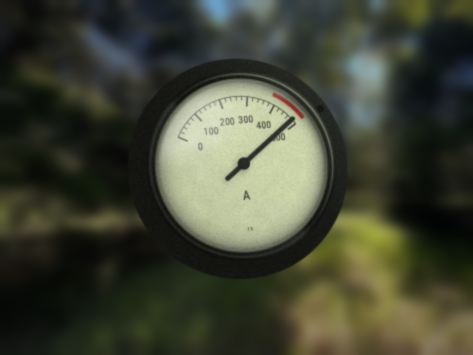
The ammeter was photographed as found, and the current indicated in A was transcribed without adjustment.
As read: 480 A
